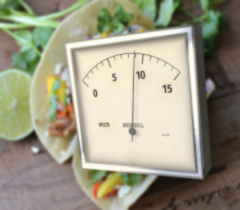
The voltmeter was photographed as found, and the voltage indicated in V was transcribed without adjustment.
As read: 9 V
